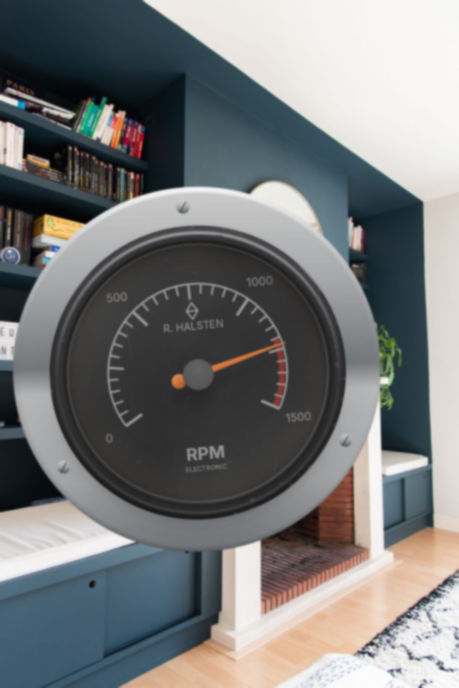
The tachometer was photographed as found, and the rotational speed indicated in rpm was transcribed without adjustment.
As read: 1225 rpm
